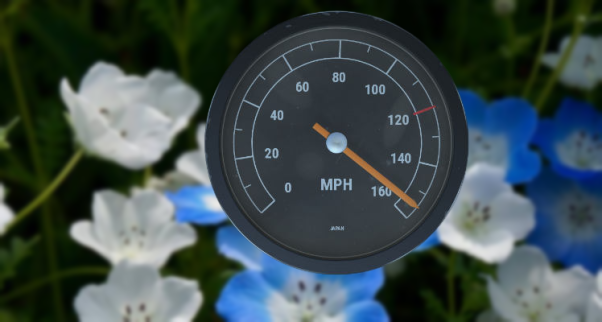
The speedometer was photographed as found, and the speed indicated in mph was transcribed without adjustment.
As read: 155 mph
